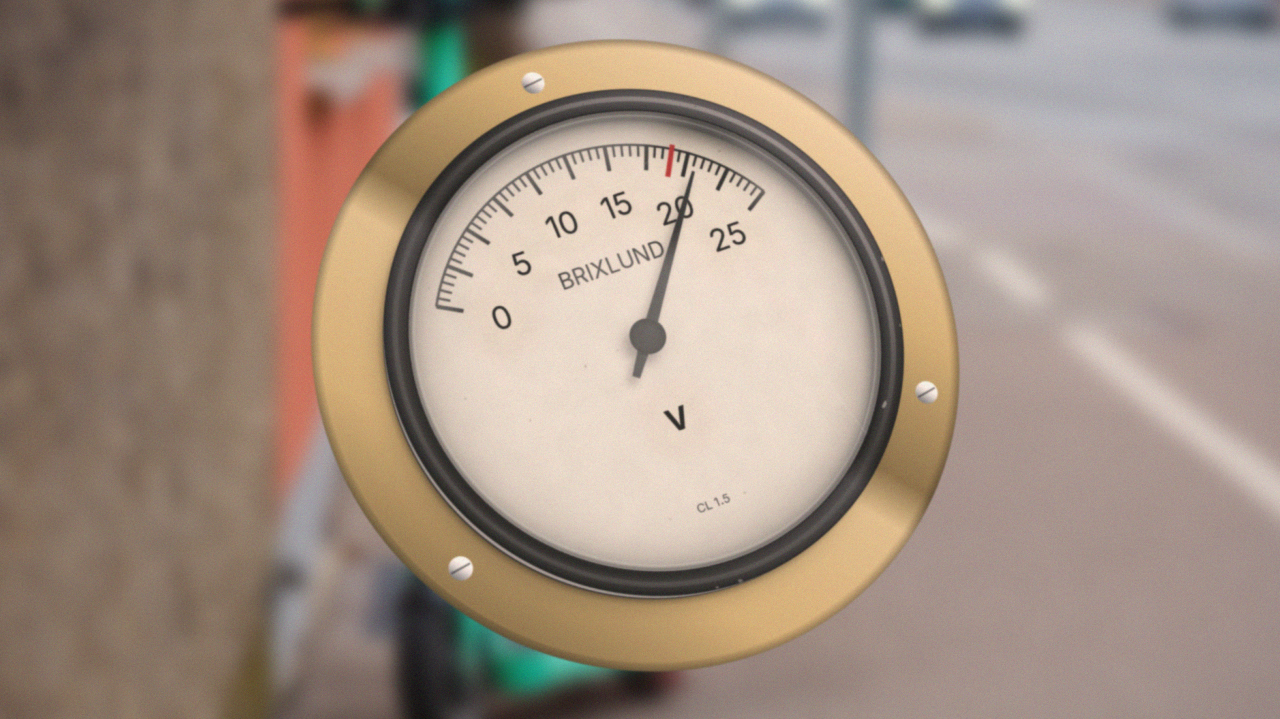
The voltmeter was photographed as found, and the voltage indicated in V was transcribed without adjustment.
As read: 20.5 V
